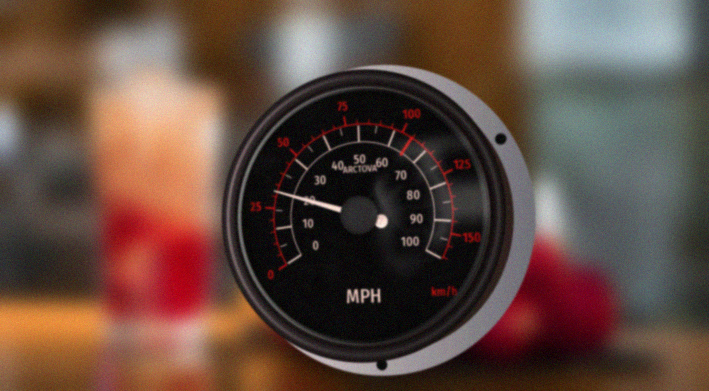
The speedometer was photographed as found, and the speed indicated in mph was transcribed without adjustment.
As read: 20 mph
